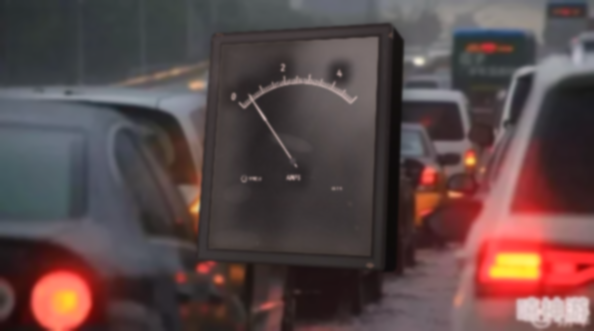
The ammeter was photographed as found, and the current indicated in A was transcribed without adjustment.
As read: 0.5 A
